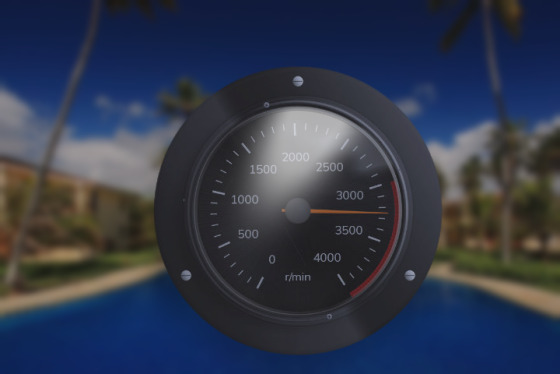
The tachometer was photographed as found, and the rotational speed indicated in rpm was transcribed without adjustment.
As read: 3250 rpm
